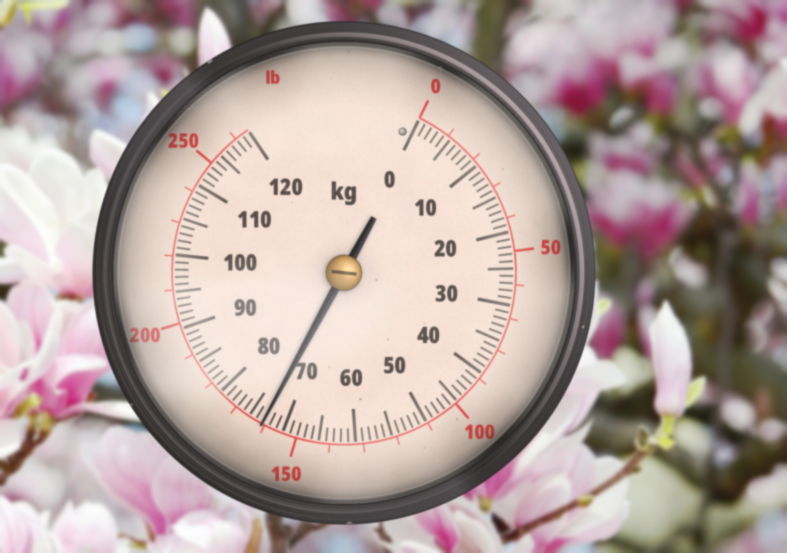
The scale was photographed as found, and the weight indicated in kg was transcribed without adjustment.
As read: 73 kg
